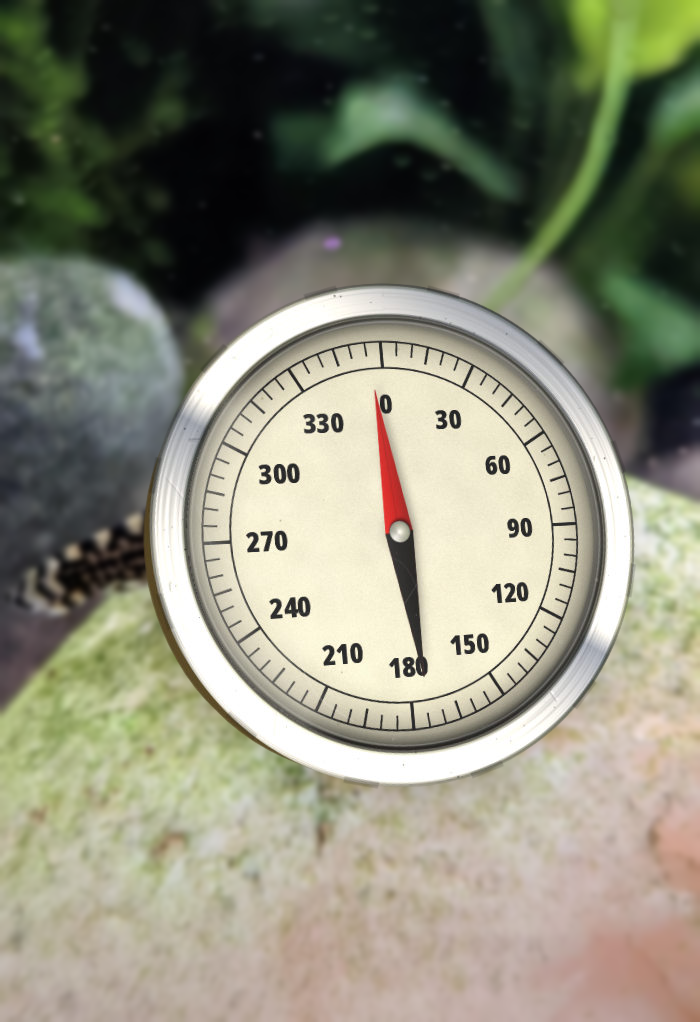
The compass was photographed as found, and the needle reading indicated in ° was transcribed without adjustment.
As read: 355 °
